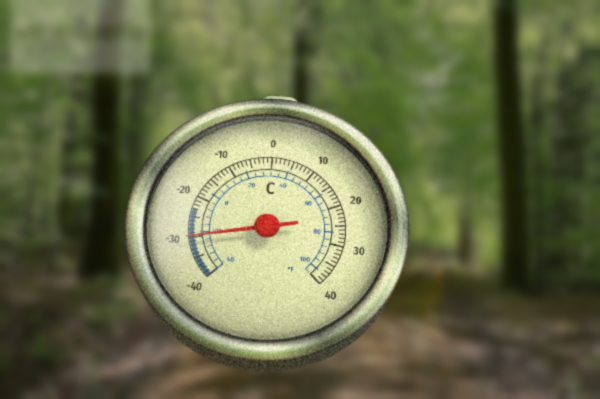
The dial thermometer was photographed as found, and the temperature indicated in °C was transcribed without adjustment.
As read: -30 °C
